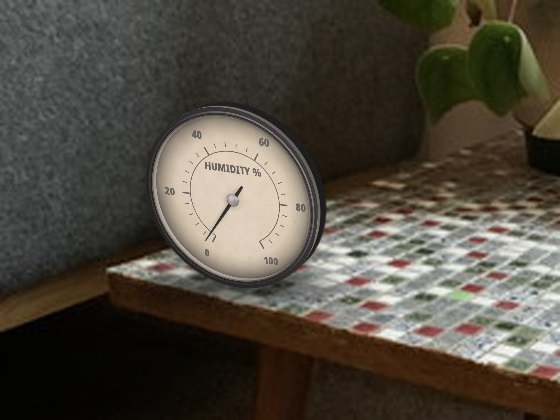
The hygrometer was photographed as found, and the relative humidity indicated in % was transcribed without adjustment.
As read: 2 %
